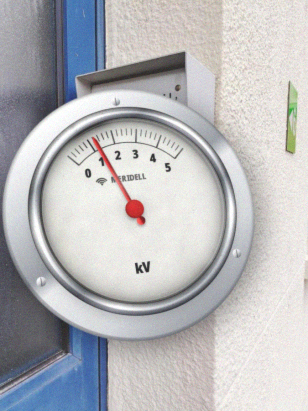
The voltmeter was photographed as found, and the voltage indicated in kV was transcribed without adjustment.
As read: 1.2 kV
